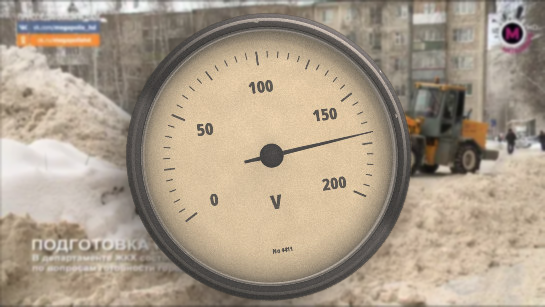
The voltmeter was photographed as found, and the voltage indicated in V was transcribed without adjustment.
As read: 170 V
